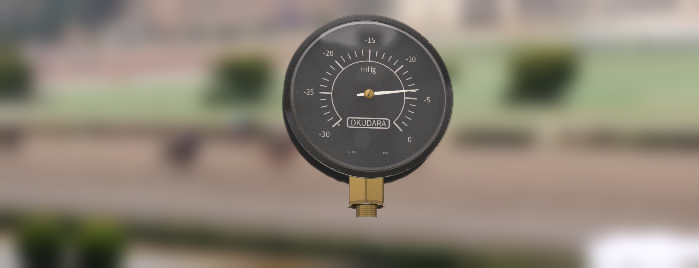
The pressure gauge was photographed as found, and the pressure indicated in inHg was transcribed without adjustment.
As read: -6 inHg
